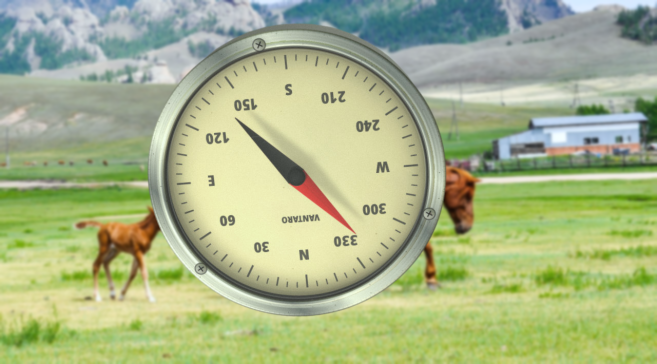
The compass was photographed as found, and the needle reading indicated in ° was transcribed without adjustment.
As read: 320 °
